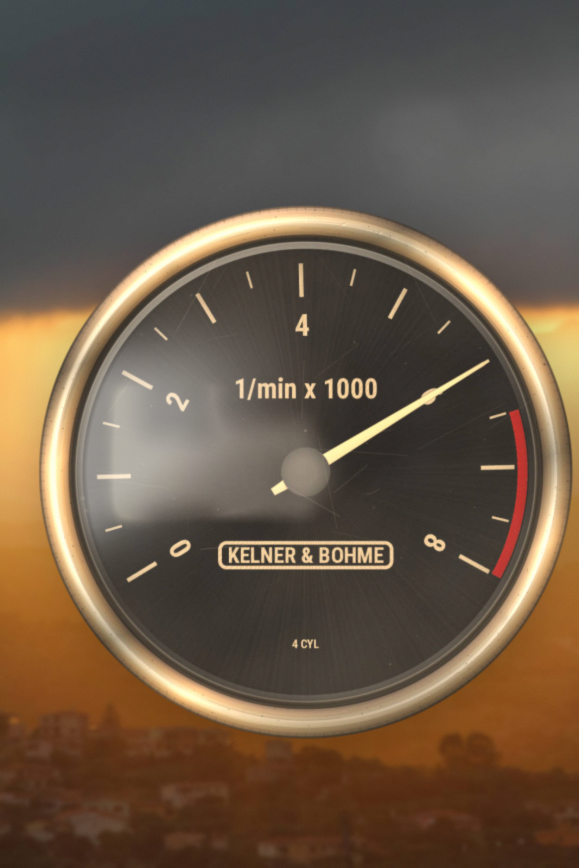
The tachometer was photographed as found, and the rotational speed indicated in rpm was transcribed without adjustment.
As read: 6000 rpm
